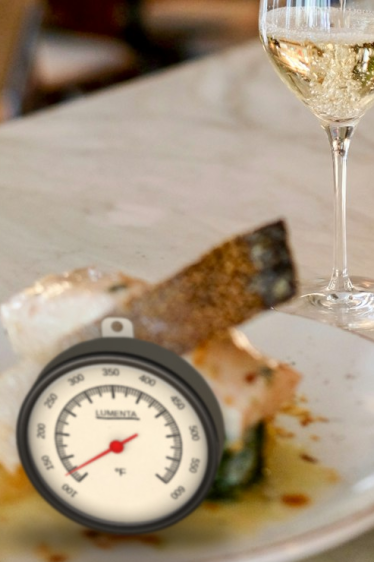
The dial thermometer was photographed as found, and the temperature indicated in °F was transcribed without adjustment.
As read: 125 °F
